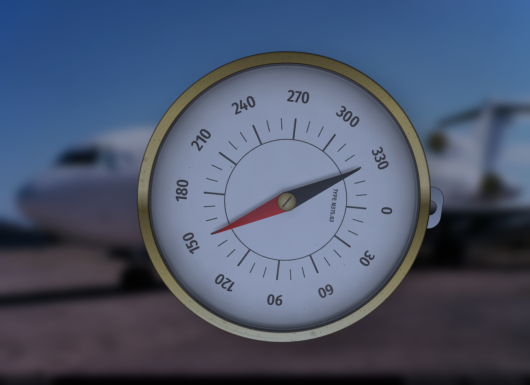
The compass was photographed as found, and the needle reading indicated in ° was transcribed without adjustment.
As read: 150 °
